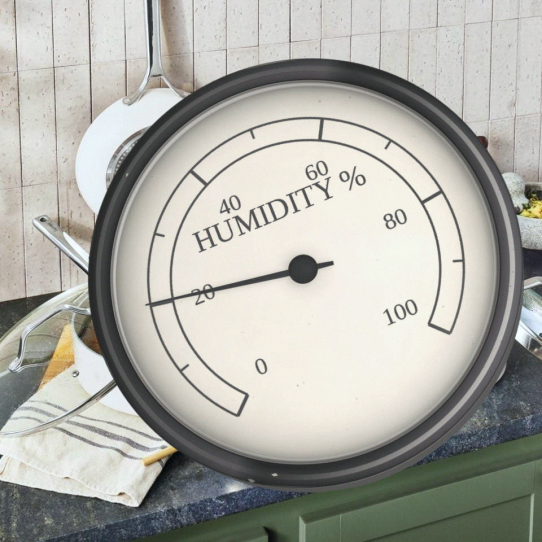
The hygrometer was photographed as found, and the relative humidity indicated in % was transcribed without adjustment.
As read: 20 %
